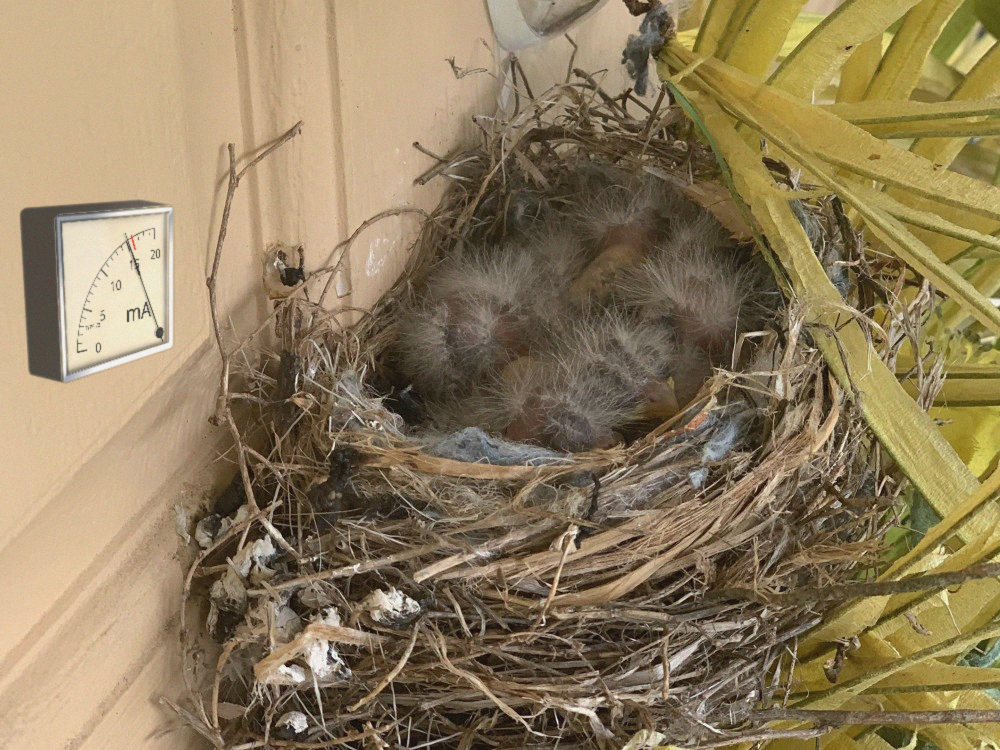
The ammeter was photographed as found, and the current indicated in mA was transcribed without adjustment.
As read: 15 mA
